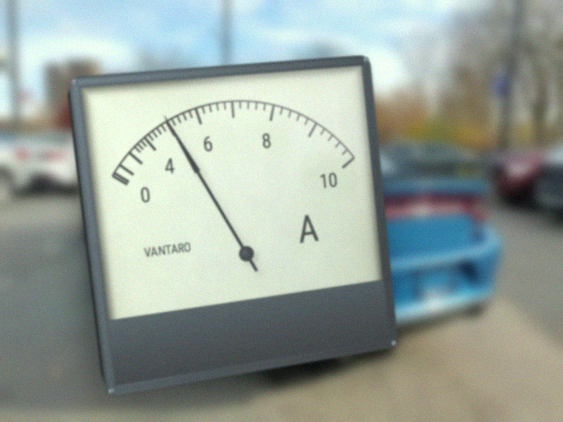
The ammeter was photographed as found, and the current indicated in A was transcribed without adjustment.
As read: 5 A
